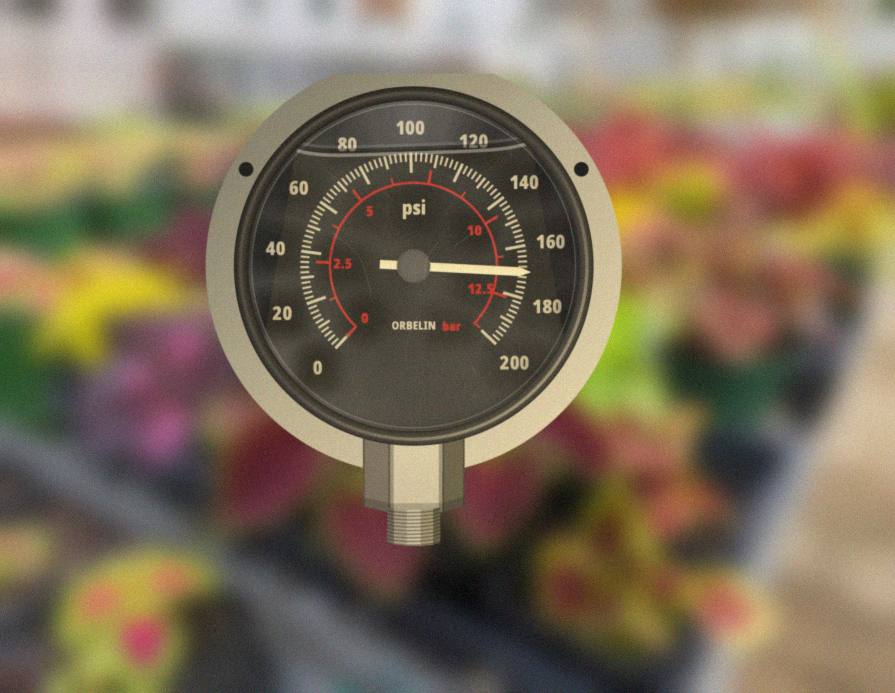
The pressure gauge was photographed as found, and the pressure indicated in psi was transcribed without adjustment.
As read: 170 psi
